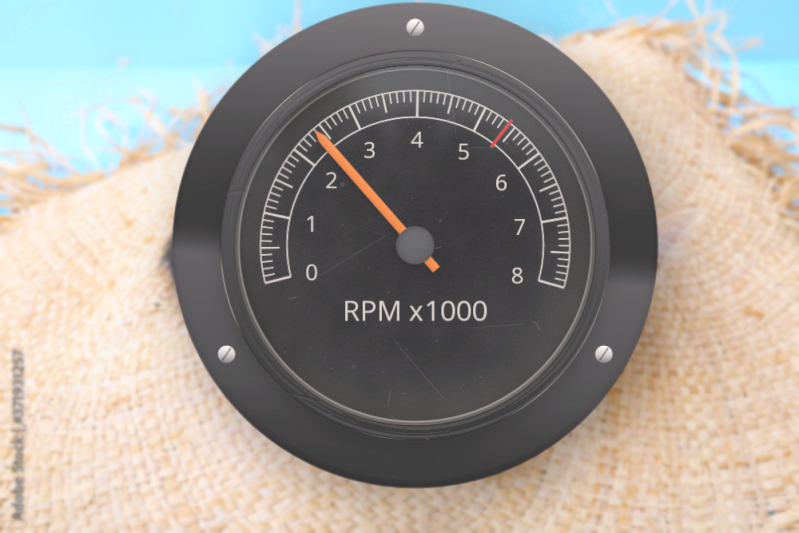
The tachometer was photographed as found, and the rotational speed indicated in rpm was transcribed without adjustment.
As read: 2400 rpm
